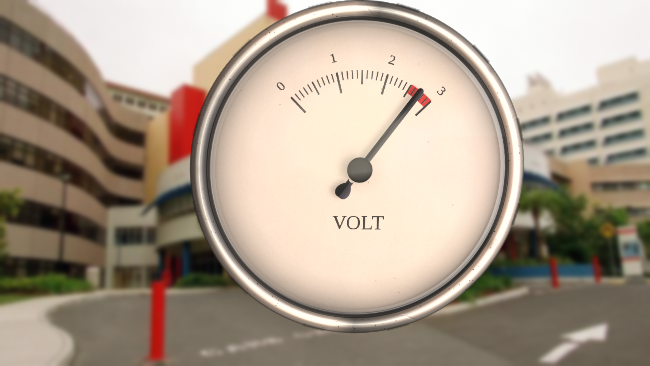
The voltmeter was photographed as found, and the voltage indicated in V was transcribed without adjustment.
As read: 2.7 V
